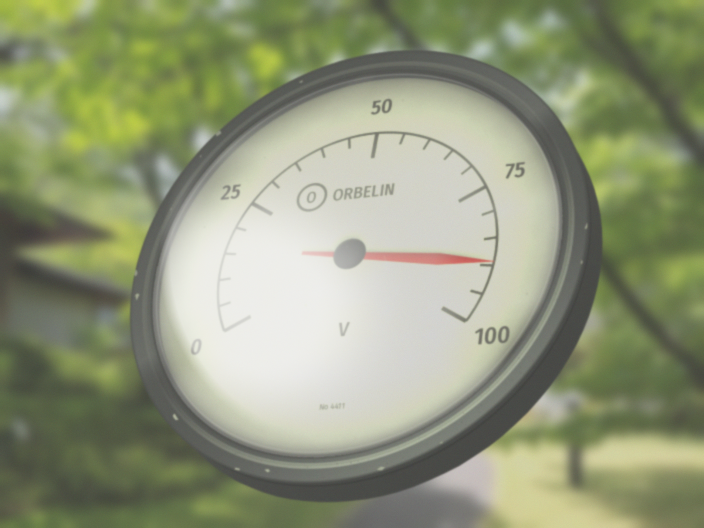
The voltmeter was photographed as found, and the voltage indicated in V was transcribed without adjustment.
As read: 90 V
